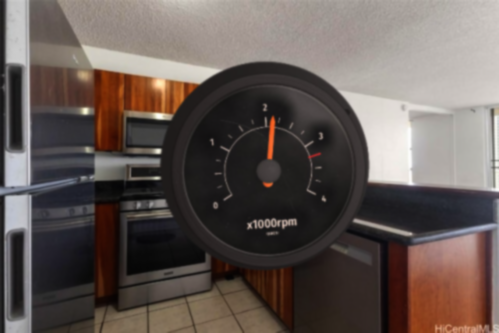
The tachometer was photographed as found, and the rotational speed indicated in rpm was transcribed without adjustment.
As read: 2125 rpm
